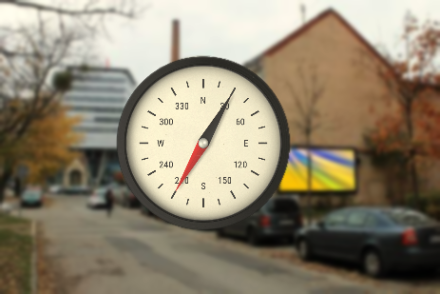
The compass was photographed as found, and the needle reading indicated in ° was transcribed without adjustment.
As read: 210 °
